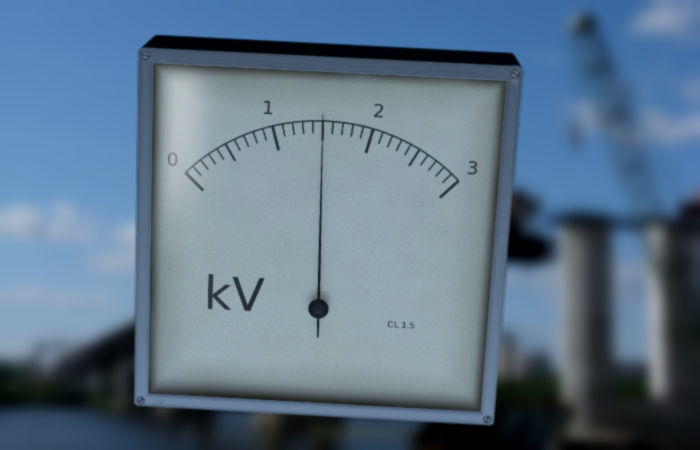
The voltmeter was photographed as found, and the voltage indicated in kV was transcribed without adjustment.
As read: 1.5 kV
